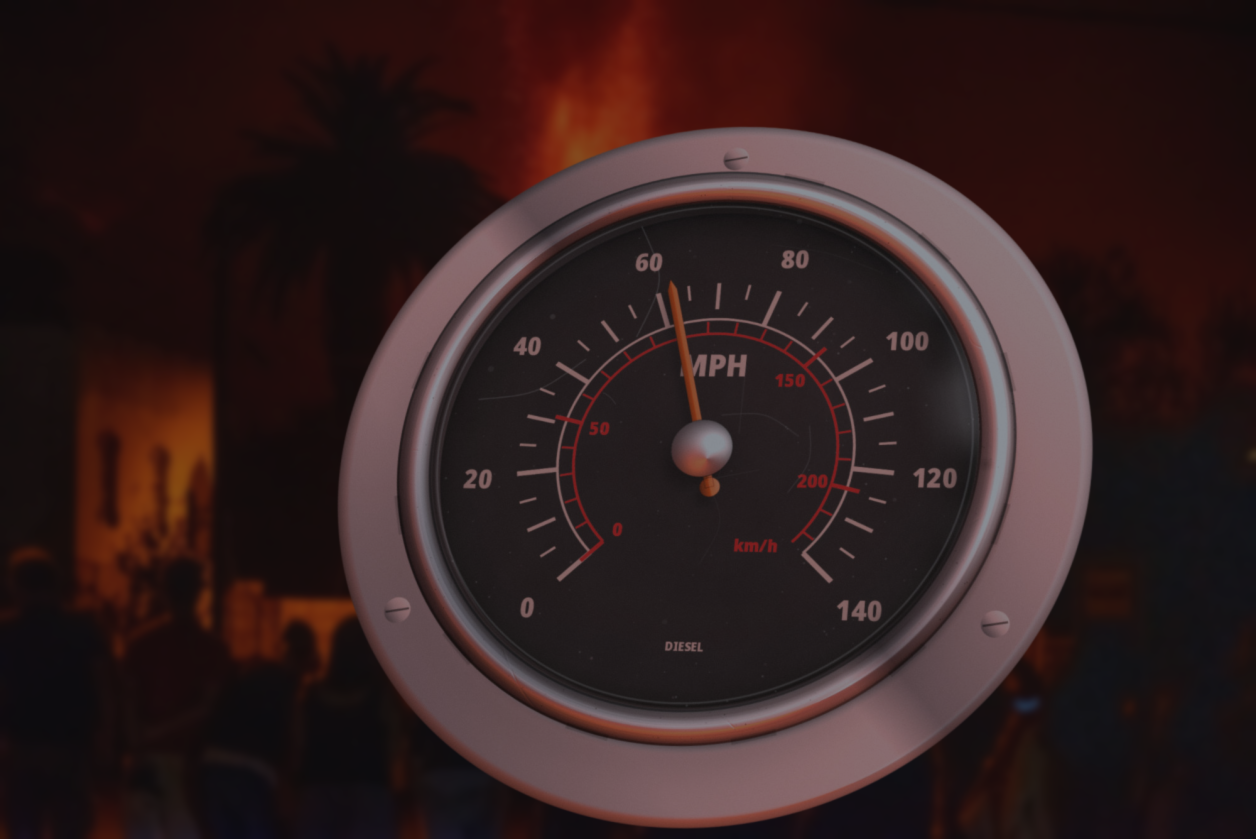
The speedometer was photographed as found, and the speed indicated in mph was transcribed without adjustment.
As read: 62.5 mph
